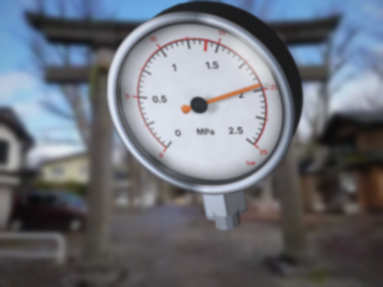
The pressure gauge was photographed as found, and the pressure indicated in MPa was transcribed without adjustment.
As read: 1.95 MPa
